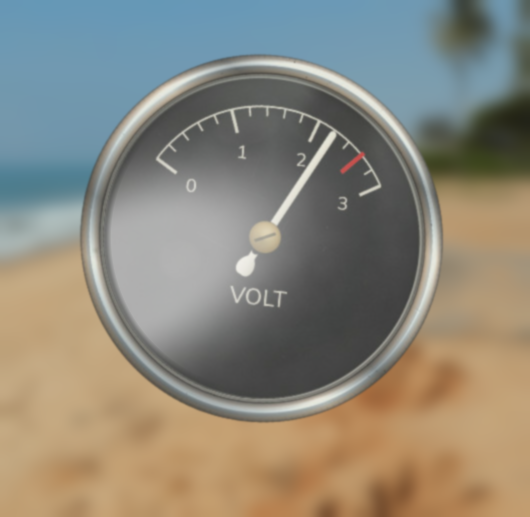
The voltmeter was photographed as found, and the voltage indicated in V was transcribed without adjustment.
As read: 2.2 V
